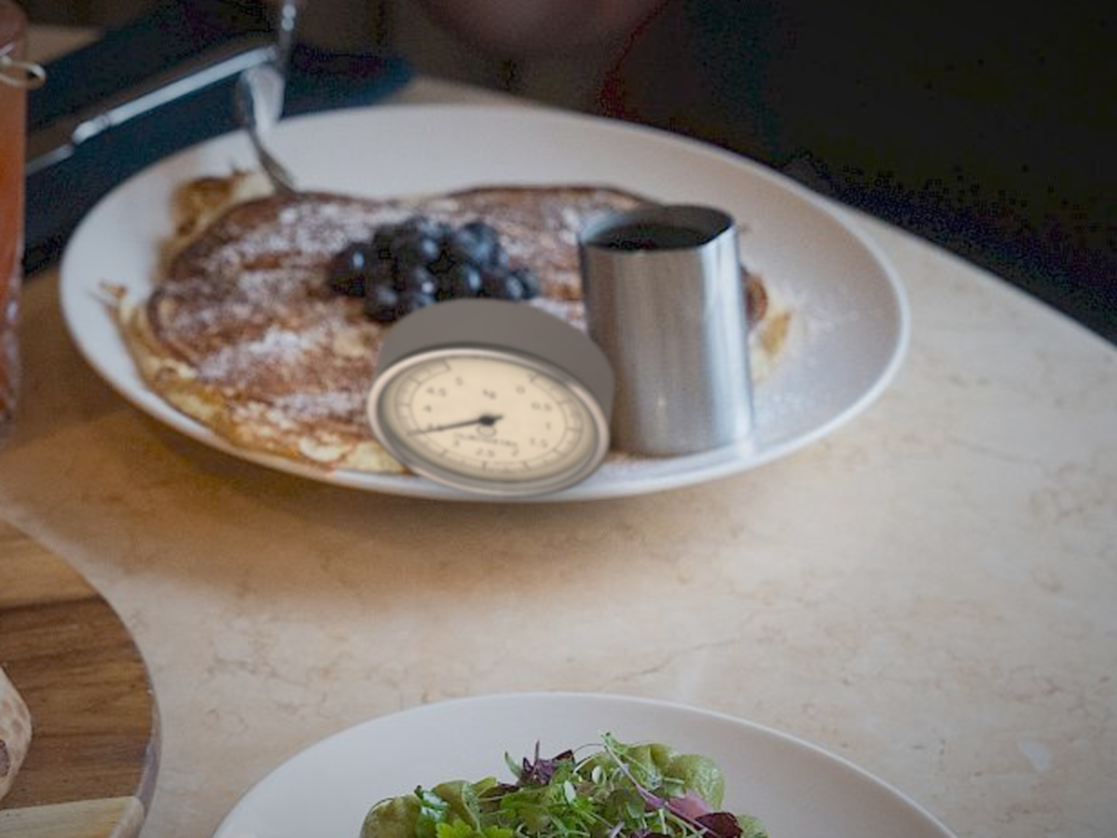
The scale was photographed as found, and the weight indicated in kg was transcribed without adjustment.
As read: 3.5 kg
